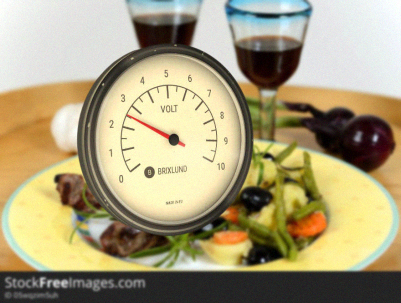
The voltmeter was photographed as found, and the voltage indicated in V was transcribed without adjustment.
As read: 2.5 V
